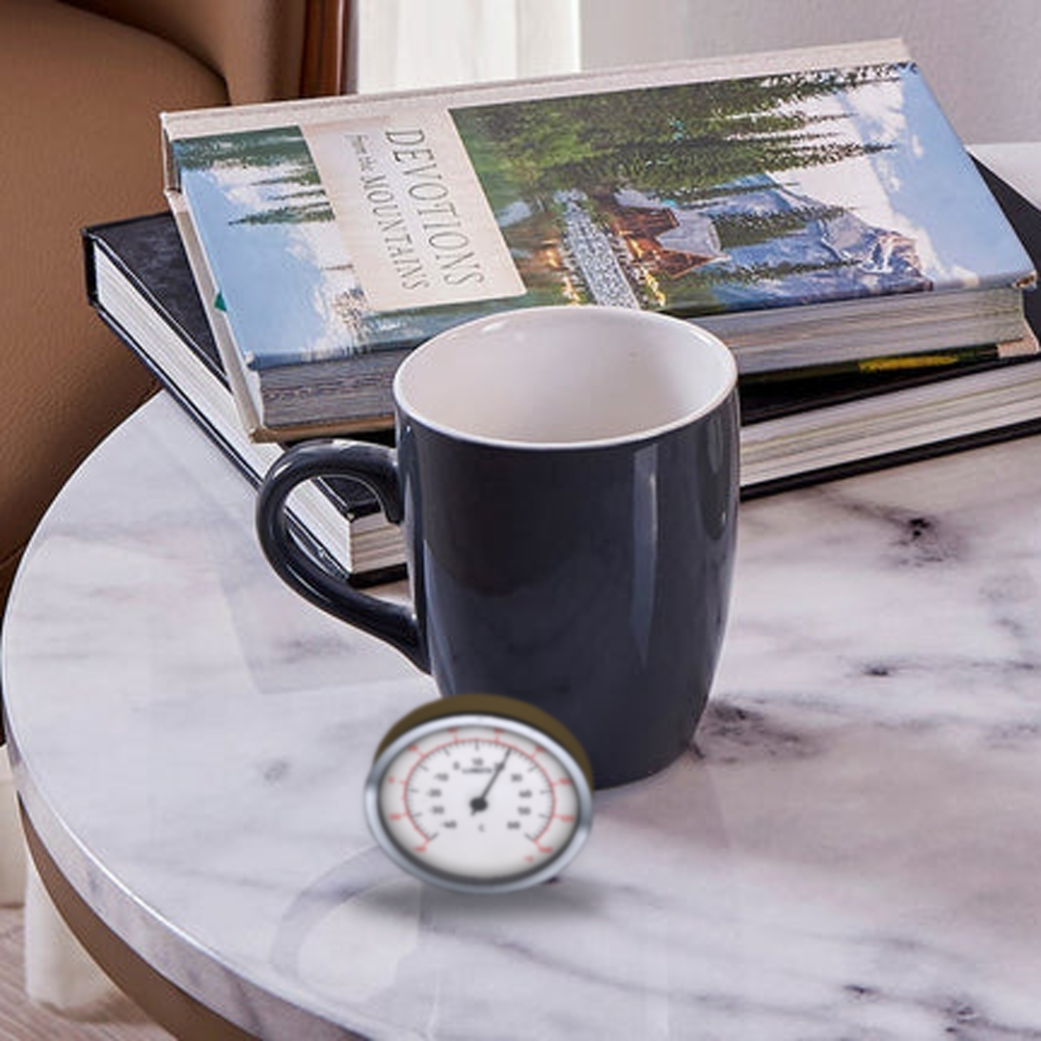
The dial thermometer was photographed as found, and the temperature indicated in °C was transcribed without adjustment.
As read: 20 °C
